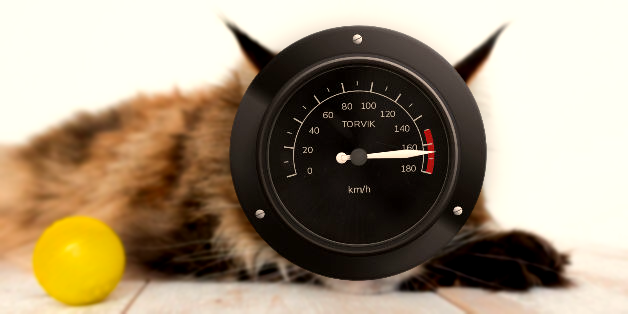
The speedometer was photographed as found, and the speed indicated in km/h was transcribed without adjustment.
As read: 165 km/h
